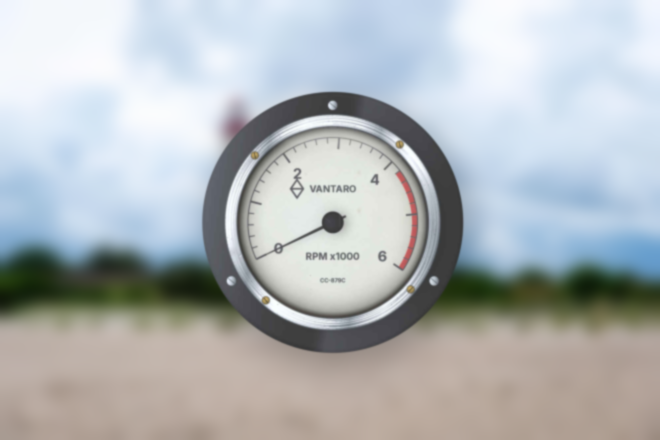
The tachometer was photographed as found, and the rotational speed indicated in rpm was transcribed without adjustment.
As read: 0 rpm
